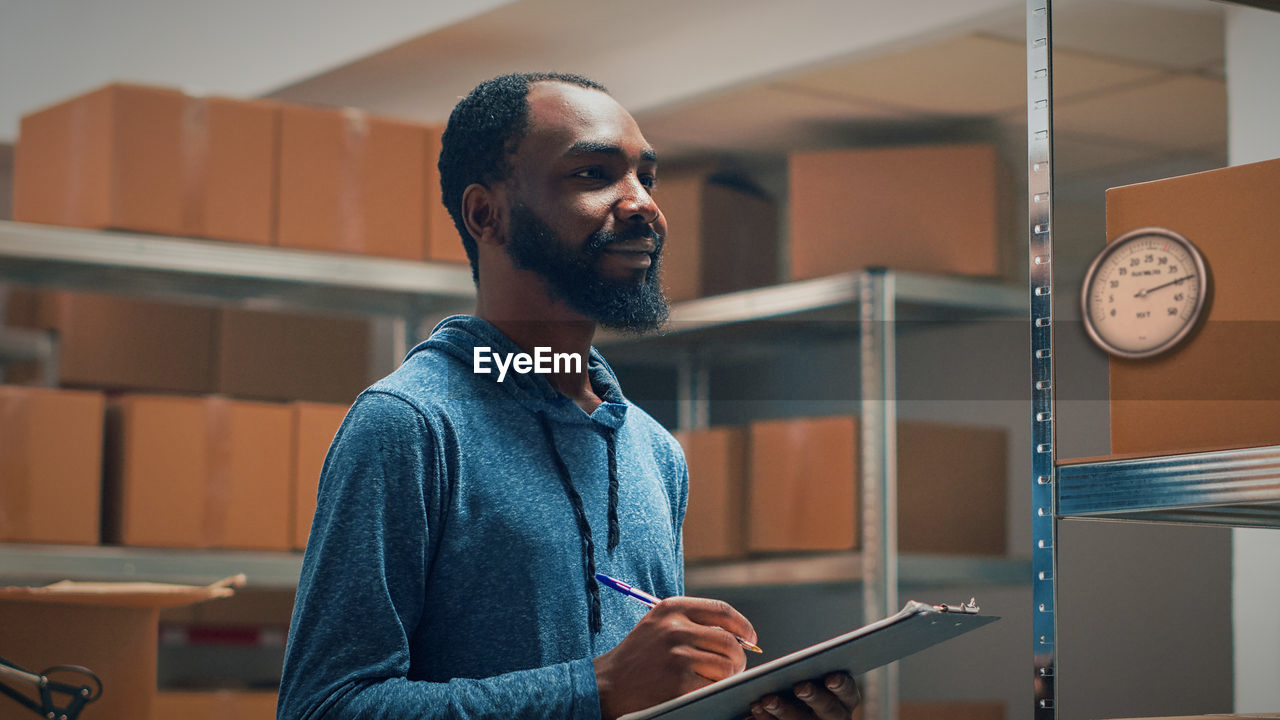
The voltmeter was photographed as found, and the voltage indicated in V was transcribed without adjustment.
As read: 40 V
